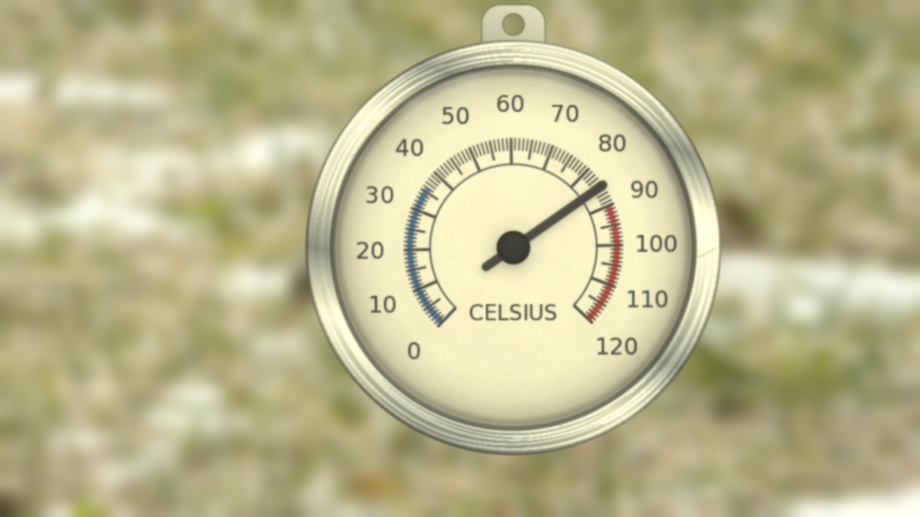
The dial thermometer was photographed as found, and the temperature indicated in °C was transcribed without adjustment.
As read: 85 °C
